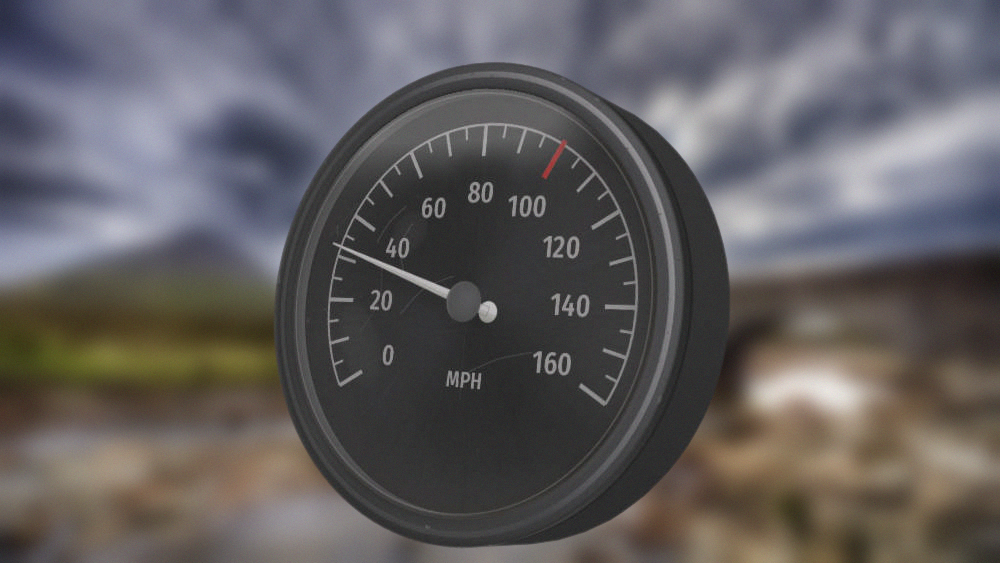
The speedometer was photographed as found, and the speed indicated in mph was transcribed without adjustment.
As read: 32.5 mph
